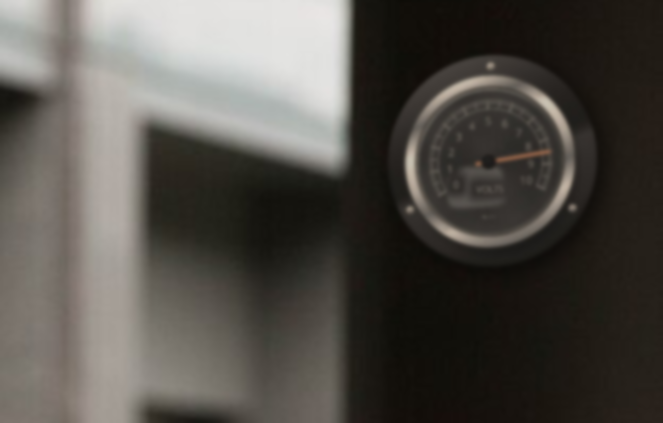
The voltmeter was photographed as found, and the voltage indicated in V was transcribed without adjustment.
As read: 8.5 V
